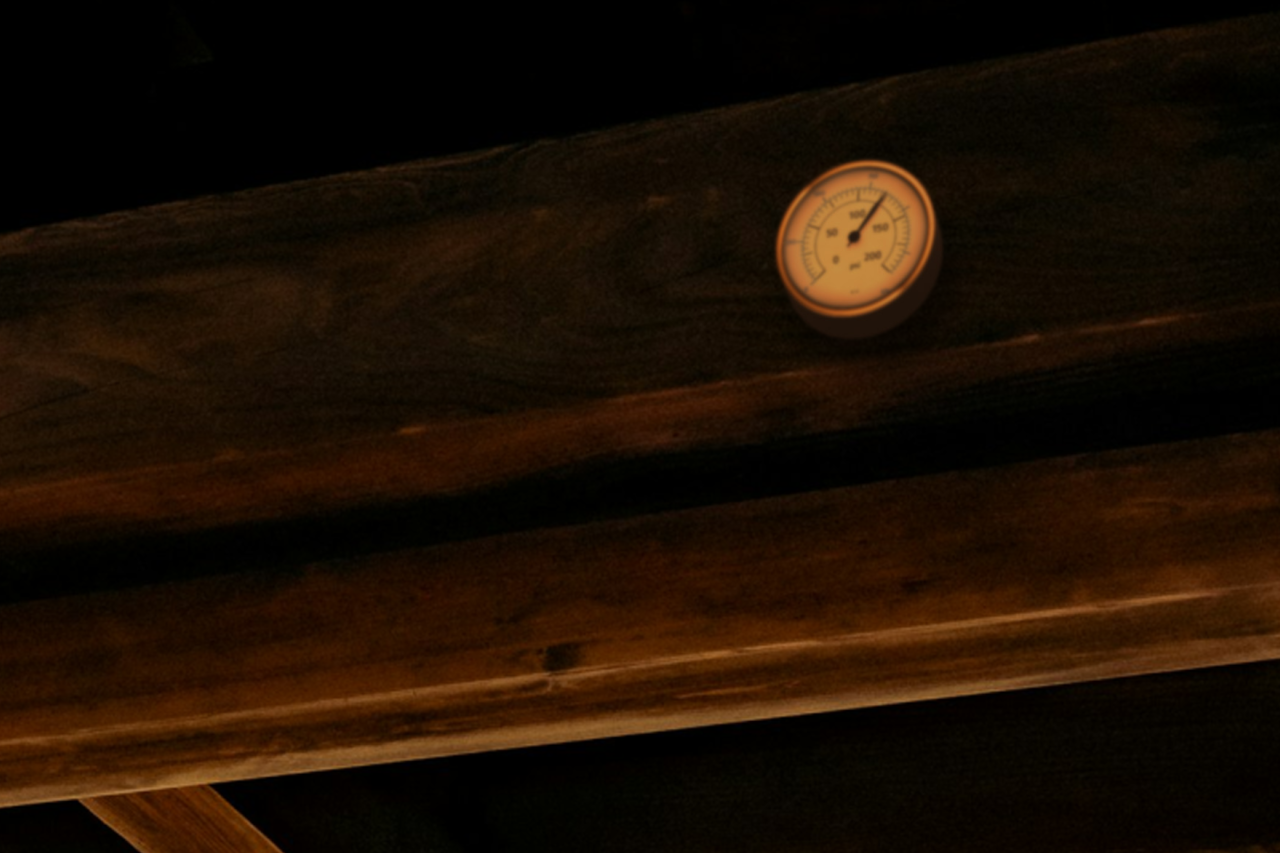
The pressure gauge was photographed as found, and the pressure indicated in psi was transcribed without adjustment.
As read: 125 psi
